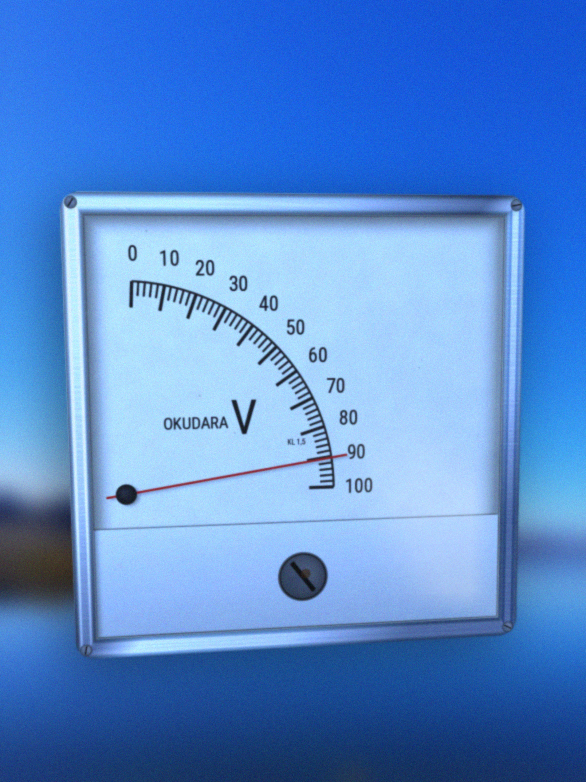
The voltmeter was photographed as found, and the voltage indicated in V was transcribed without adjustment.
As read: 90 V
